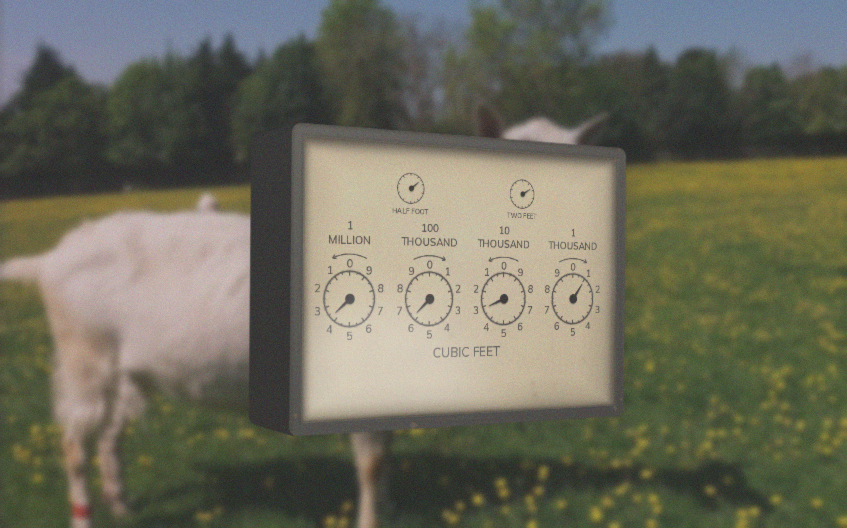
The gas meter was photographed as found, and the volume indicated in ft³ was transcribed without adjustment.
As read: 363100 ft³
